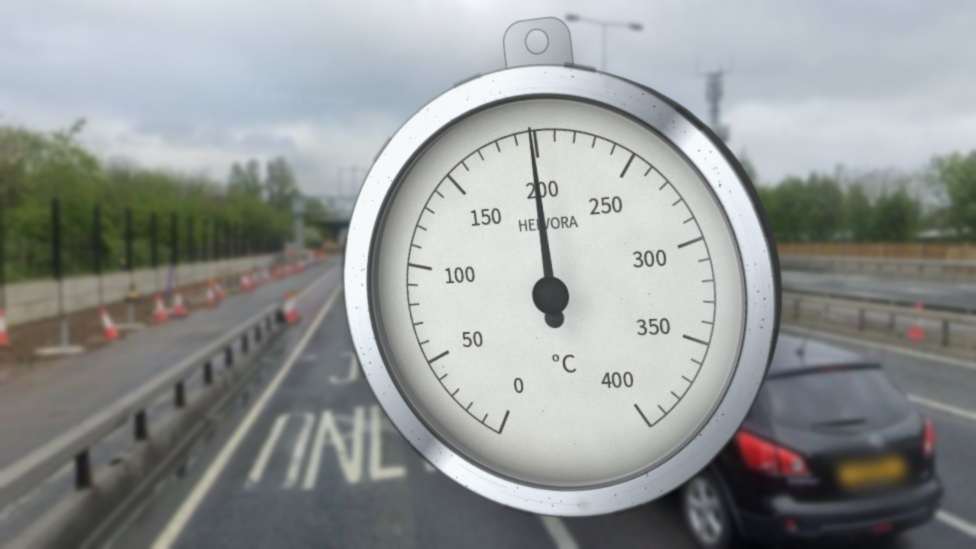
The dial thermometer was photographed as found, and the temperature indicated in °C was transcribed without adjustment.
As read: 200 °C
